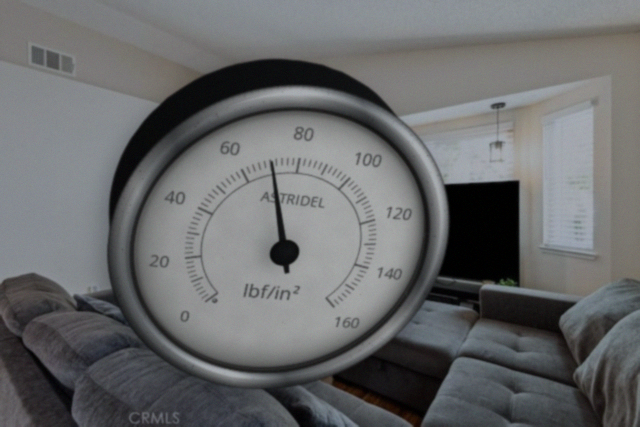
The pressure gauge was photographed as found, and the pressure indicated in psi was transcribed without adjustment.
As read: 70 psi
